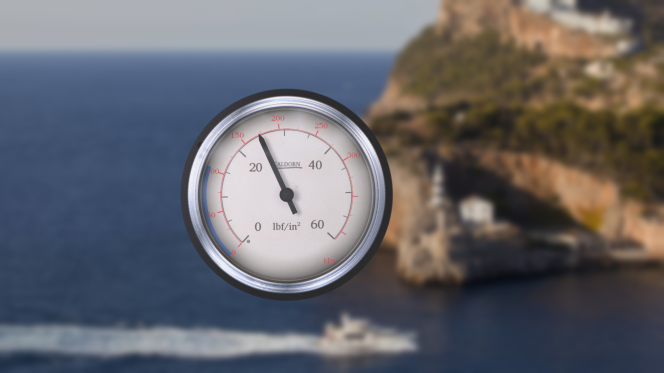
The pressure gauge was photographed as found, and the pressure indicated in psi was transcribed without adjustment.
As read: 25 psi
